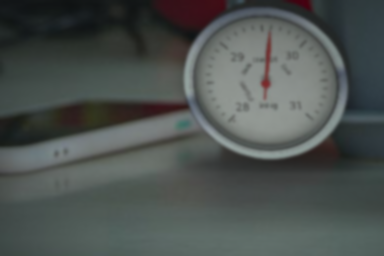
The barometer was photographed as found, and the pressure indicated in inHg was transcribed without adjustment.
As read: 29.6 inHg
